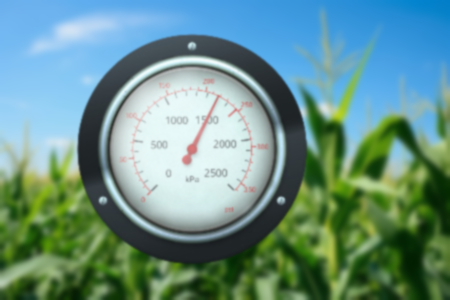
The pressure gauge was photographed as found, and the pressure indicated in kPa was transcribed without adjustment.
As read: 1500 kPa
